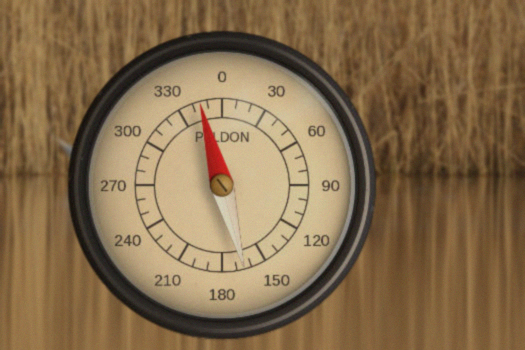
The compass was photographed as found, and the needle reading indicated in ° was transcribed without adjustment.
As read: 345 °
